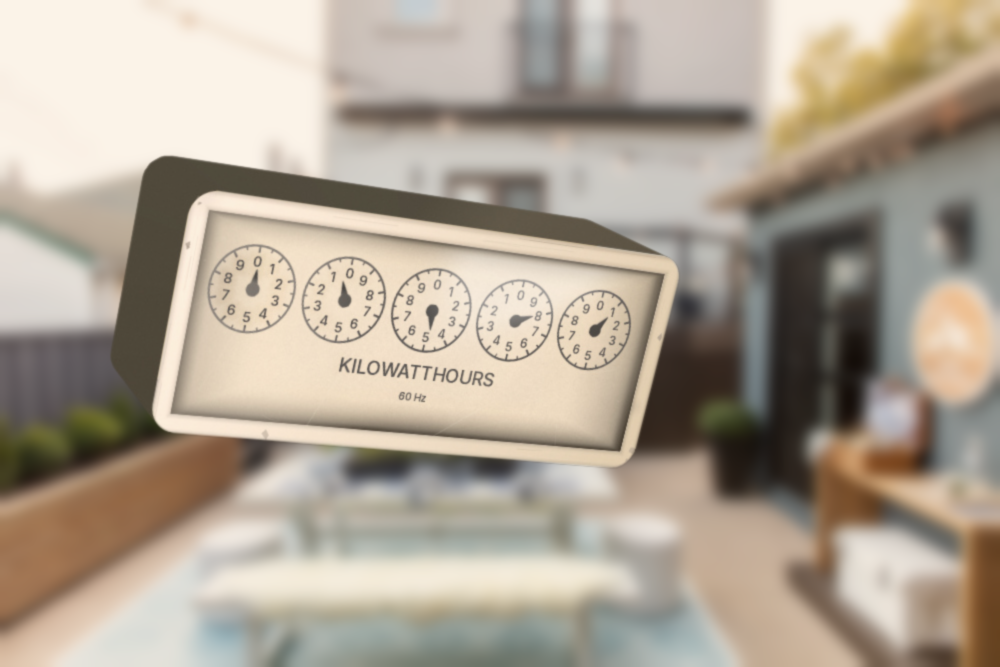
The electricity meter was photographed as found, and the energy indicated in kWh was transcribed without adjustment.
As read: 481 kWh
